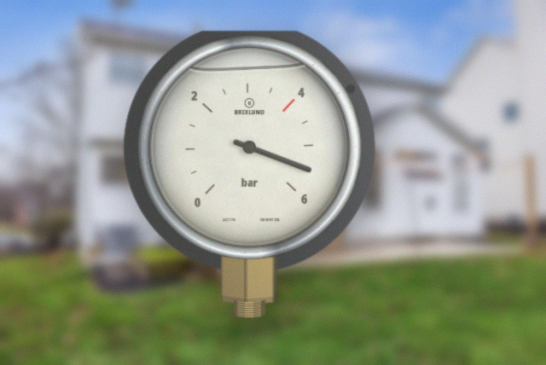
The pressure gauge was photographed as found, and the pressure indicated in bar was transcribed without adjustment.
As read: 5.5 bar
